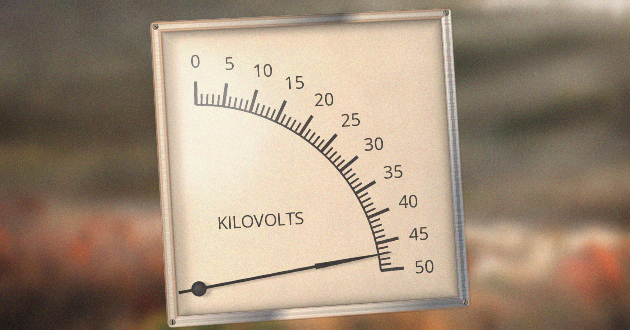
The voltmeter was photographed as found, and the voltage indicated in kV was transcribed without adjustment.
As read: 47 kV
